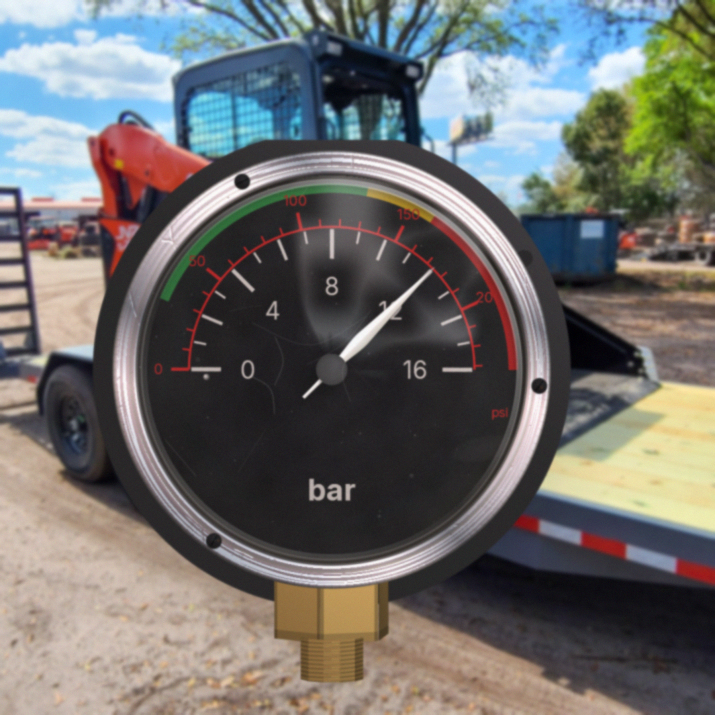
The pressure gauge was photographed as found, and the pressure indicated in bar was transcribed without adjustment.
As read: 12 bar
